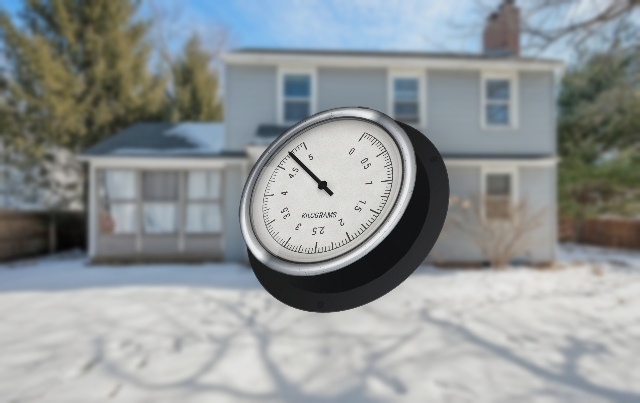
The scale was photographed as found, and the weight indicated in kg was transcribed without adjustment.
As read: 4.75 kg
